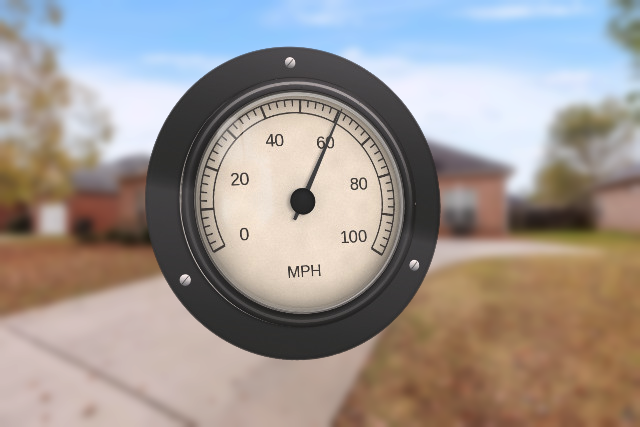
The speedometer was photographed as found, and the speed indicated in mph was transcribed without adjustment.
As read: 60 mph
